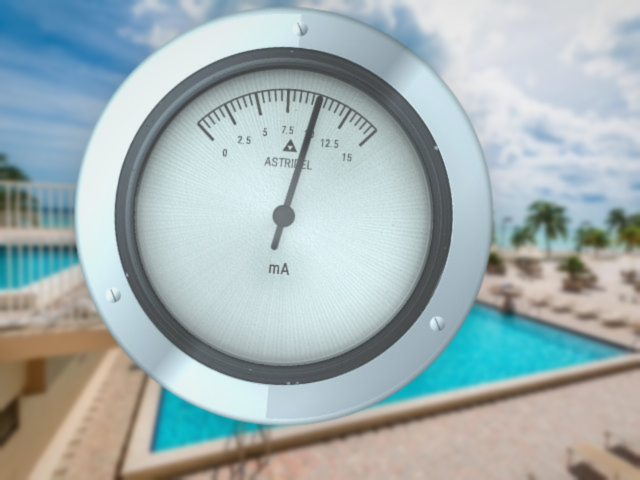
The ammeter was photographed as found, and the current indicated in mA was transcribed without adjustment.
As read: 10 mA
